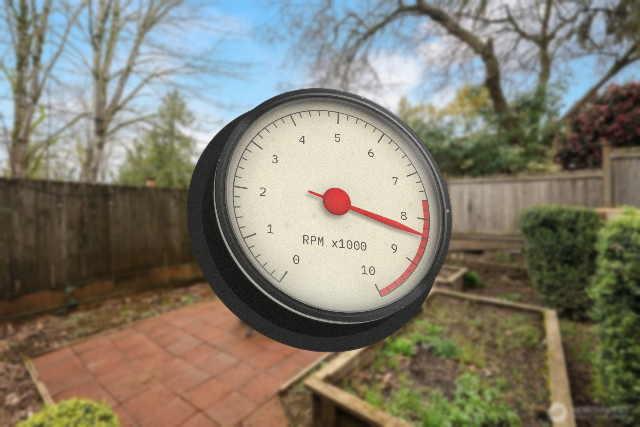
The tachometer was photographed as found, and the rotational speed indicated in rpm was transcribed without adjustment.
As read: 8400 rpm
